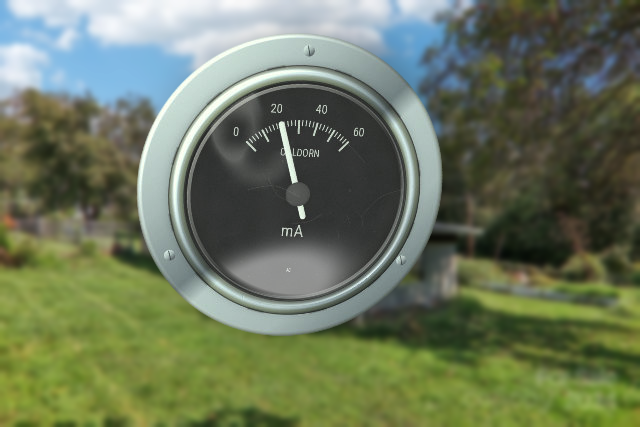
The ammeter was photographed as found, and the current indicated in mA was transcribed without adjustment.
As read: 20 mA
